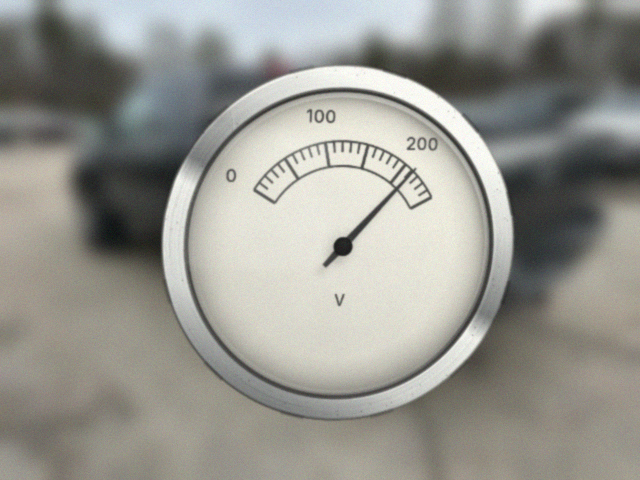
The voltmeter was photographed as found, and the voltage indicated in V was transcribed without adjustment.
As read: 210 V
